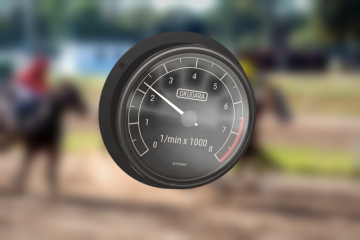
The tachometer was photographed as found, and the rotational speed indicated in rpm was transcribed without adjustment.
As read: 2250 rpm
